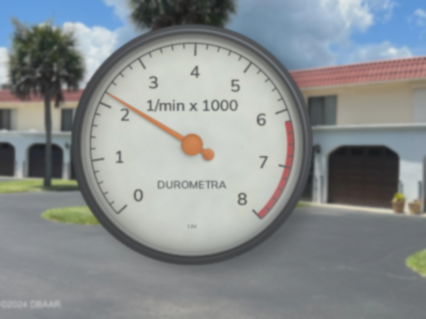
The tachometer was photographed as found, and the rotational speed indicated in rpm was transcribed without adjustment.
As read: 2200 rpm
